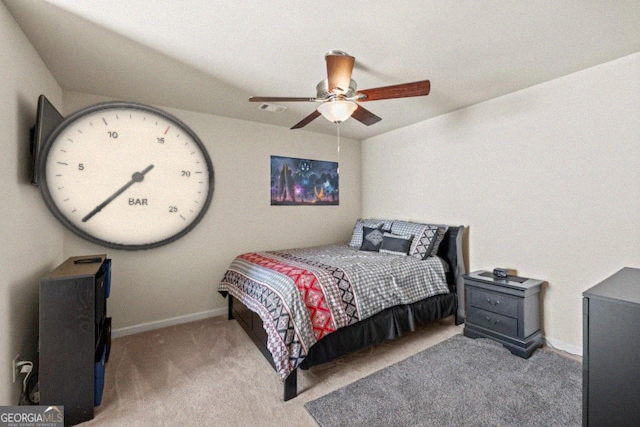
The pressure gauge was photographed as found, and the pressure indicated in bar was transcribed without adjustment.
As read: 0 bar
